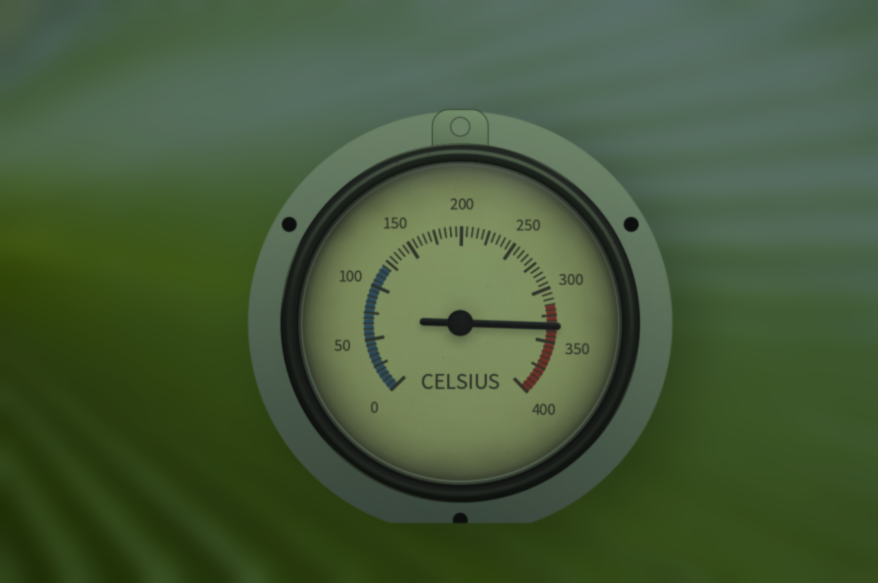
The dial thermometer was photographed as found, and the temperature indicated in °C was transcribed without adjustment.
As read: 335 °C
